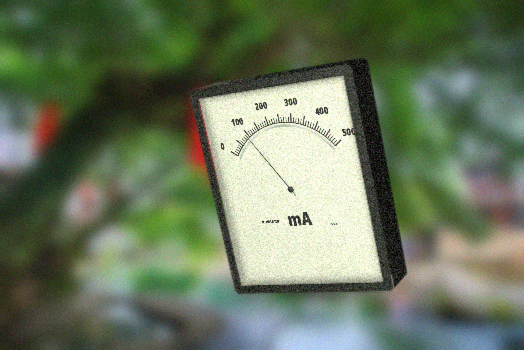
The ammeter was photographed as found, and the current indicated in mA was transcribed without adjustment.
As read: 100 mA
